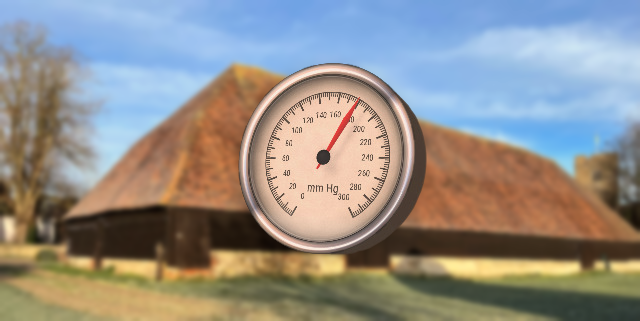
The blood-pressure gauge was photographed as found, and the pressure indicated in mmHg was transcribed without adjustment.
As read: 180 mmHg
